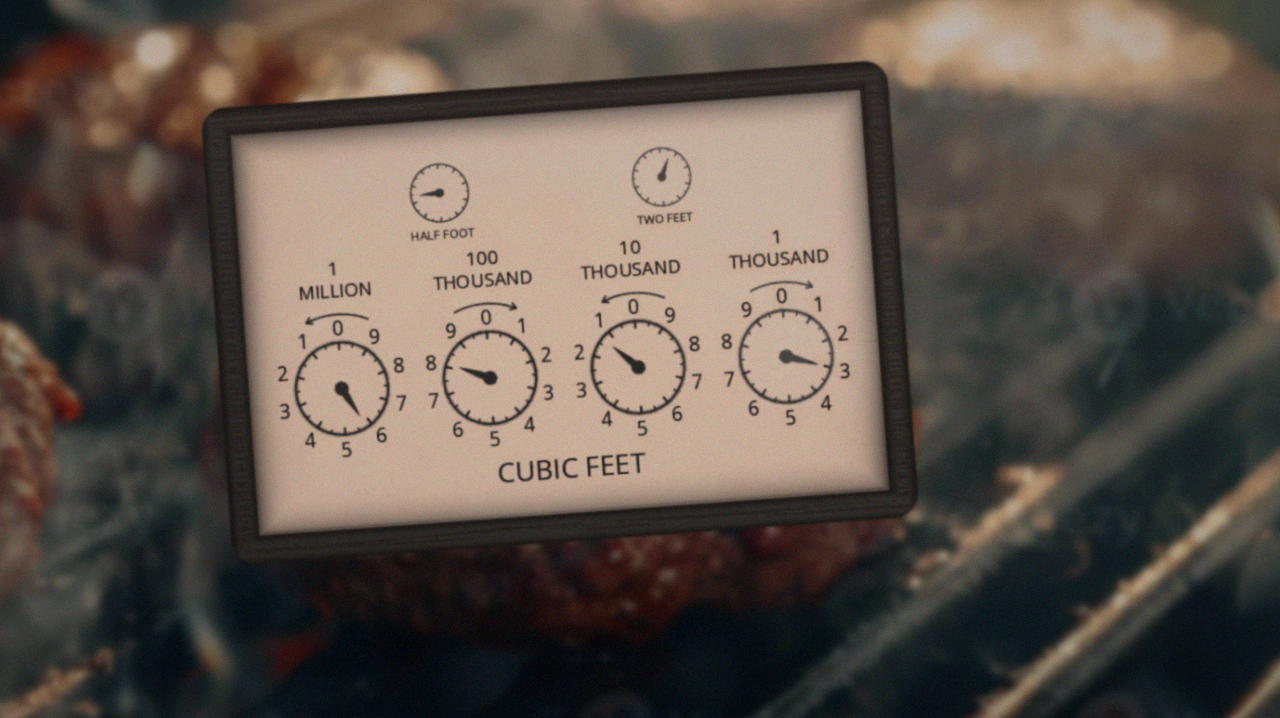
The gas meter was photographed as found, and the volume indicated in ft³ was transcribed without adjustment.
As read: 581300 ft³
